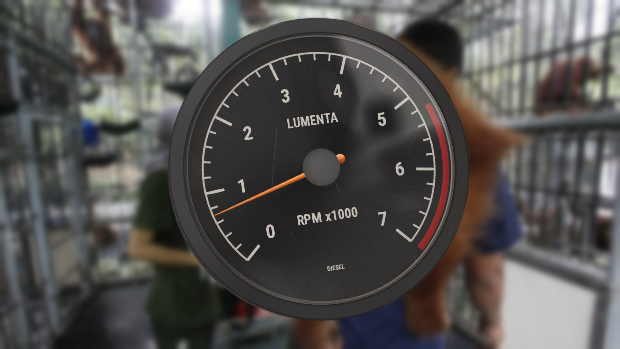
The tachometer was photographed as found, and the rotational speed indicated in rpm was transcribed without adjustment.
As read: 700 rpm
